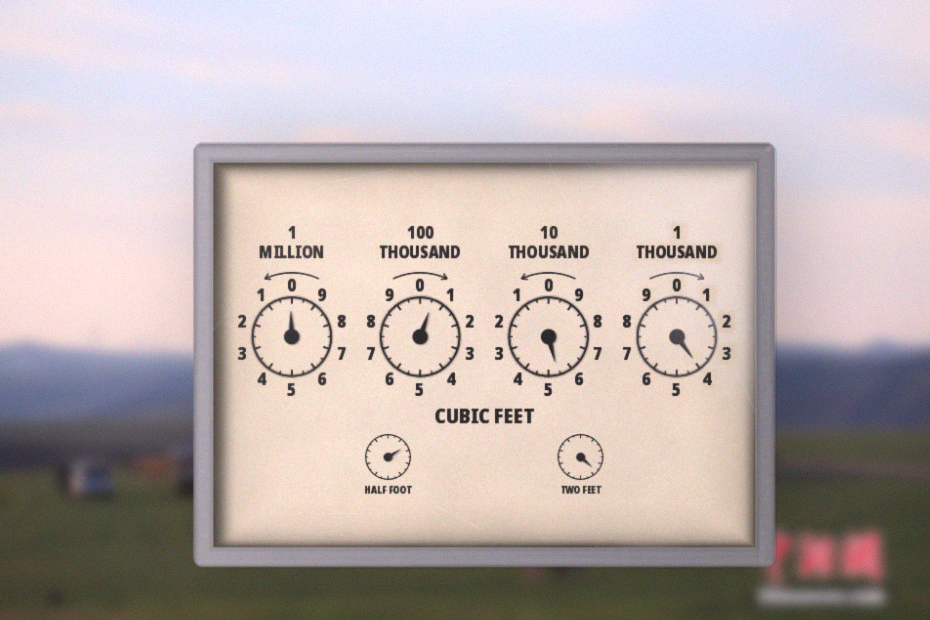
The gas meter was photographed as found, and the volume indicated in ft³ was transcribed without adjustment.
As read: 5400 ft³
